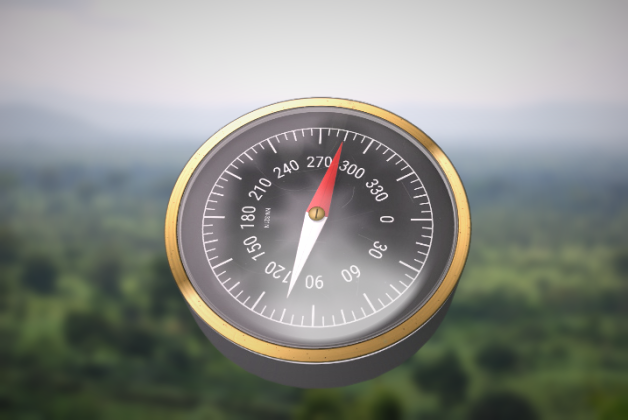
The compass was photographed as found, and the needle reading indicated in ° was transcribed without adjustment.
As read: 285 °
